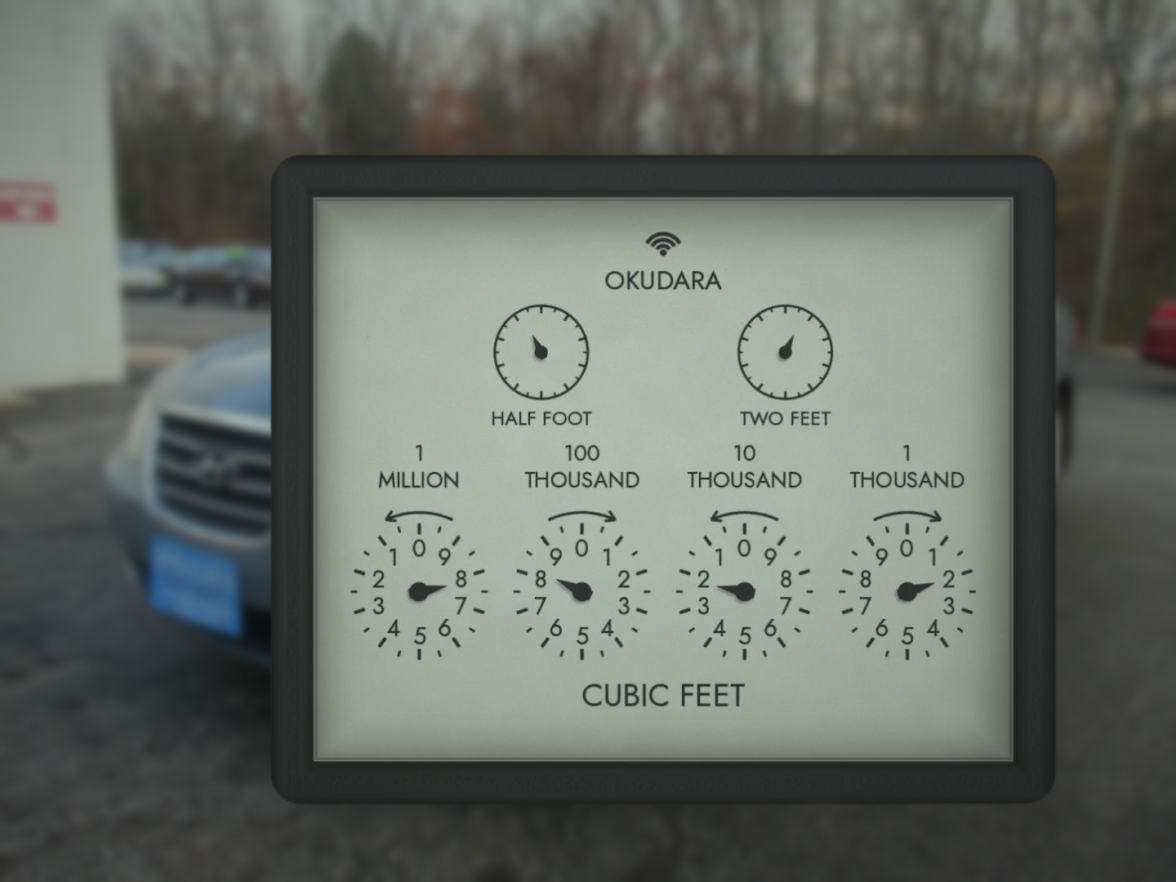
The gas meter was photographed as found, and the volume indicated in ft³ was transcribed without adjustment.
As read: 782200 ft³
